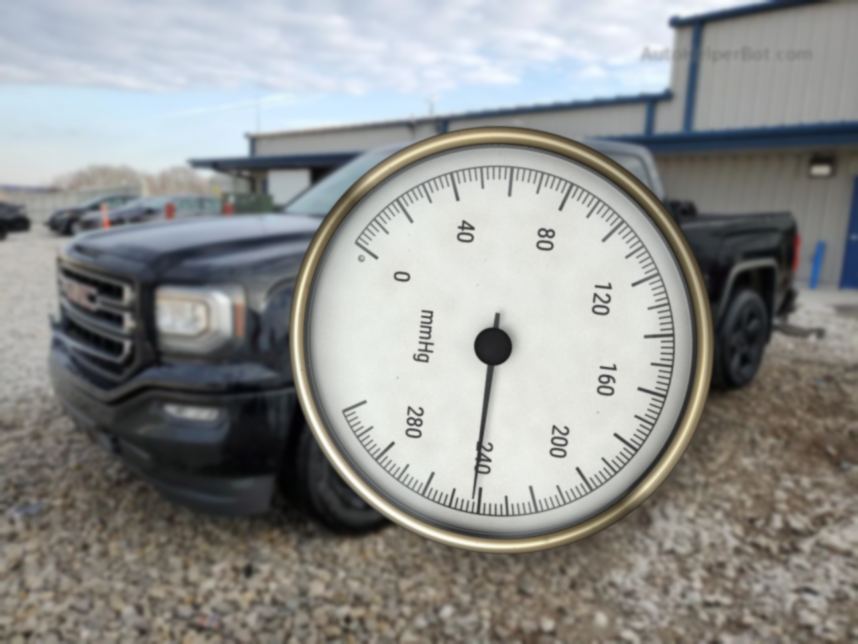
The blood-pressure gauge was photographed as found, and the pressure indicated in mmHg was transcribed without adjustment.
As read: 242 mmHg
